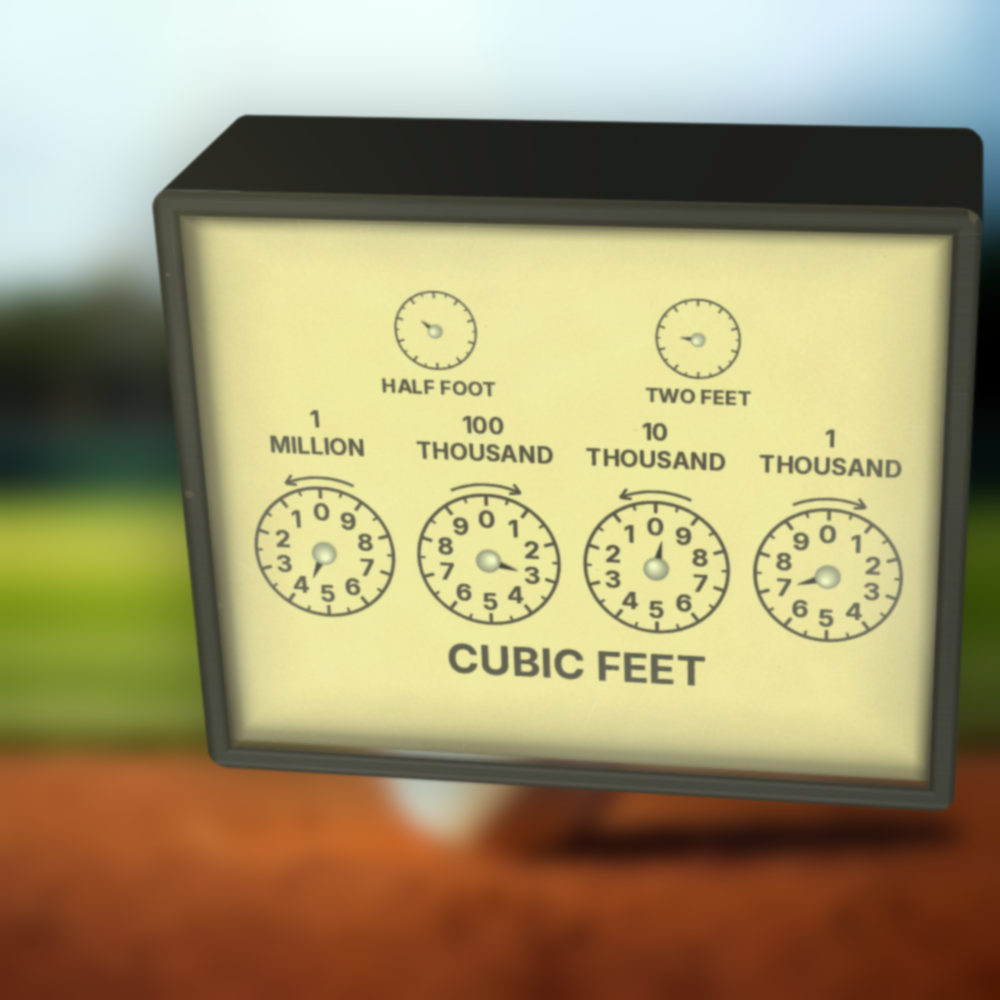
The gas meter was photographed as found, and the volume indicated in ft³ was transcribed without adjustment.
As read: 429700 ft³
